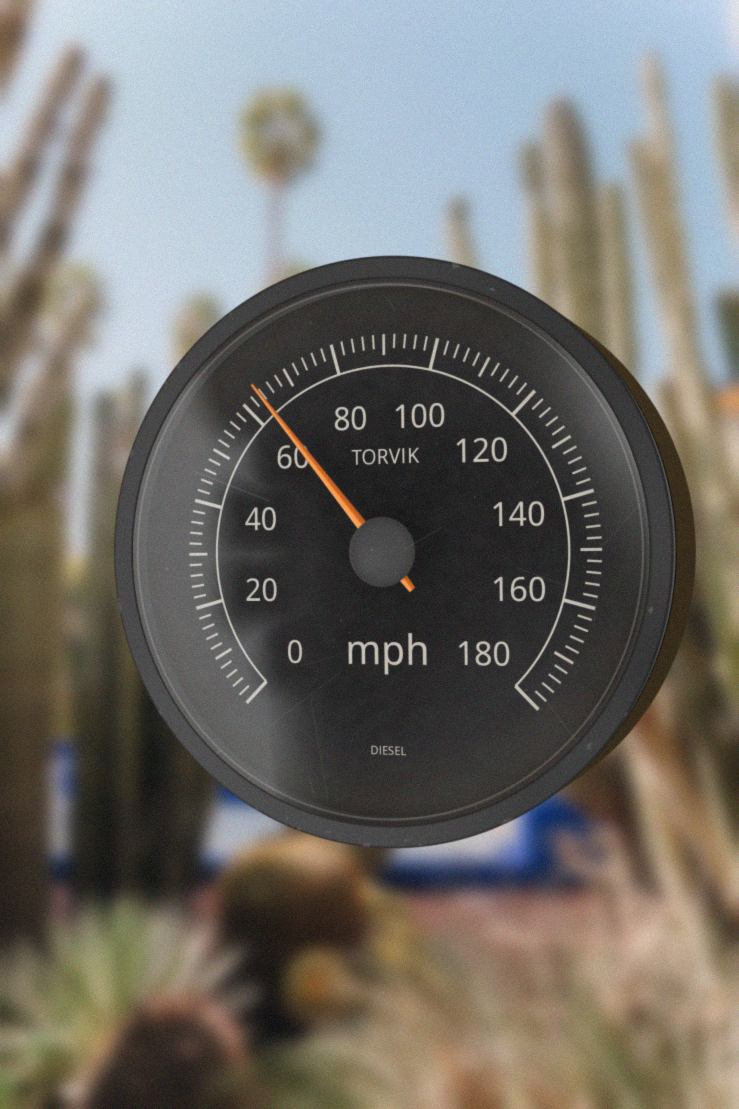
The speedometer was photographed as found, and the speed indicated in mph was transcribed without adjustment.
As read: 64 mph
